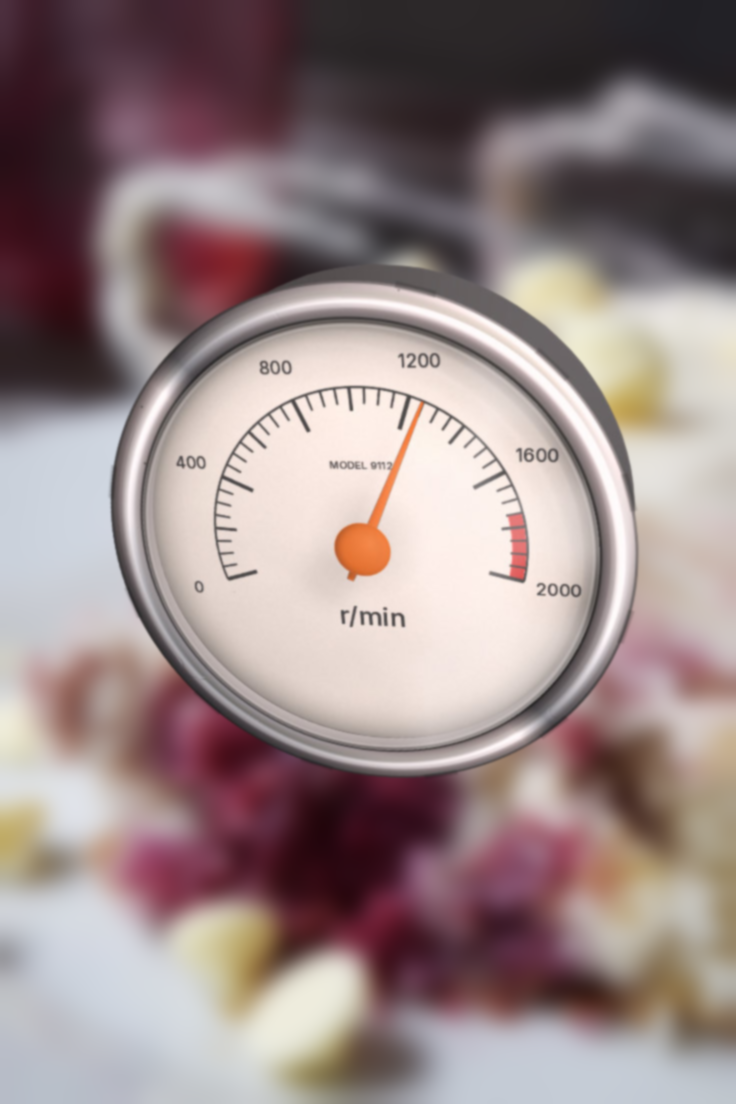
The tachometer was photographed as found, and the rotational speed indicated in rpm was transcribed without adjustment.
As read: 1250 rpm
